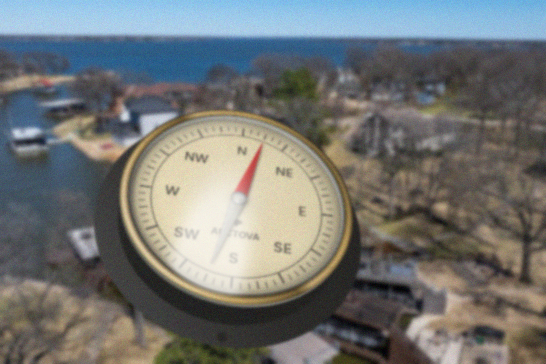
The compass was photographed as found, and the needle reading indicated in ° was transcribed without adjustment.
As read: 15 °
